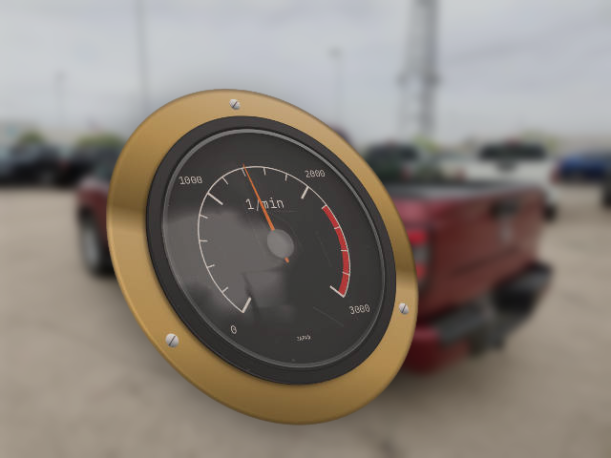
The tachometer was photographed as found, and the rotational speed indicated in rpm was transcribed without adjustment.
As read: 1400 rpm
